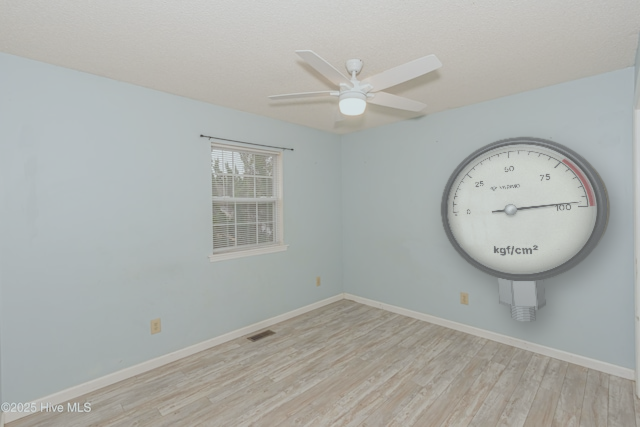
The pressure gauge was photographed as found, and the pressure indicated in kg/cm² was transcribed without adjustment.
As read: 97.5 kg/cm²
